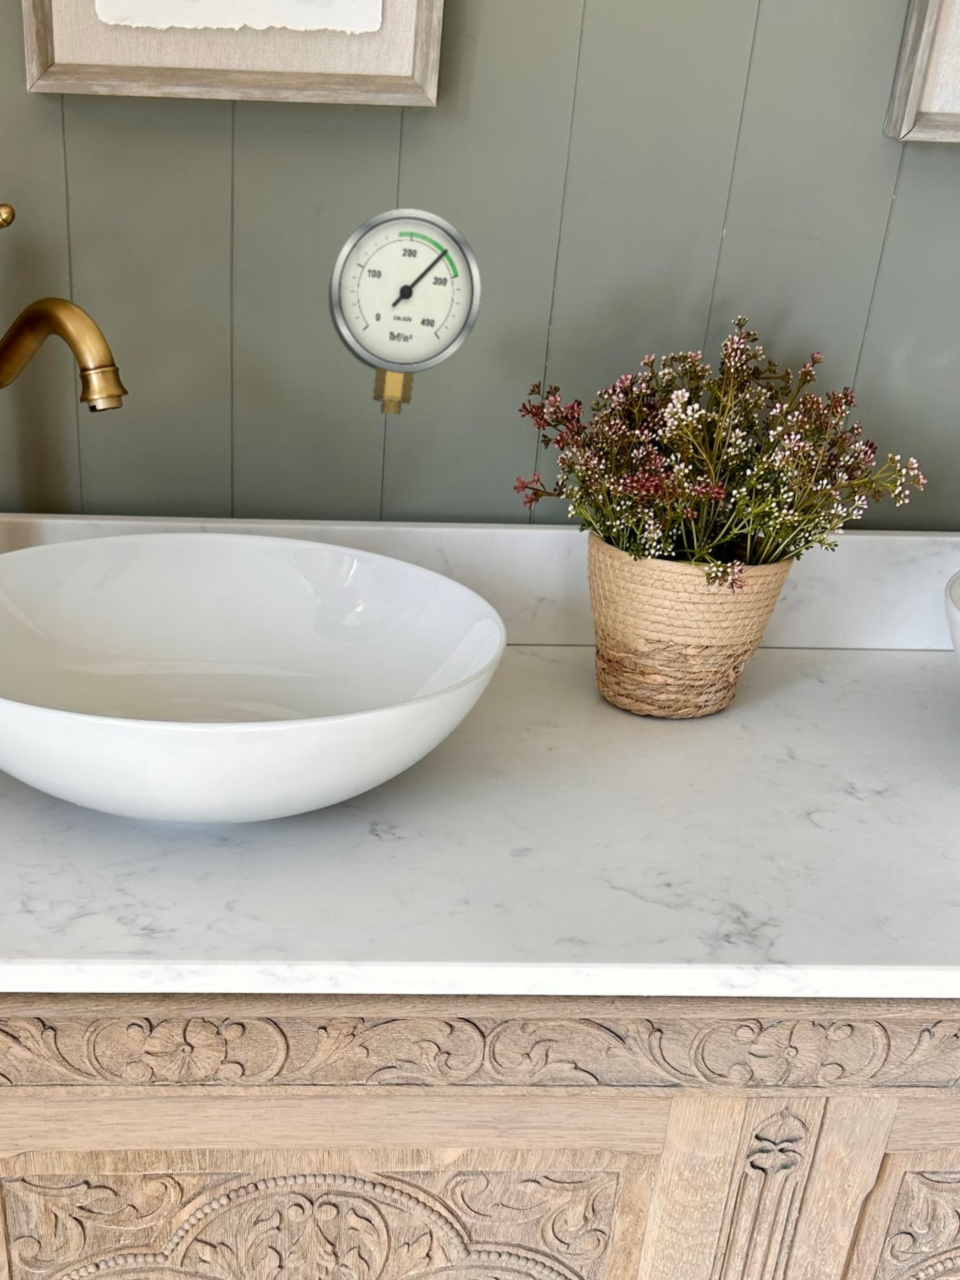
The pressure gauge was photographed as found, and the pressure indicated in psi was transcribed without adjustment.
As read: 260 psi
